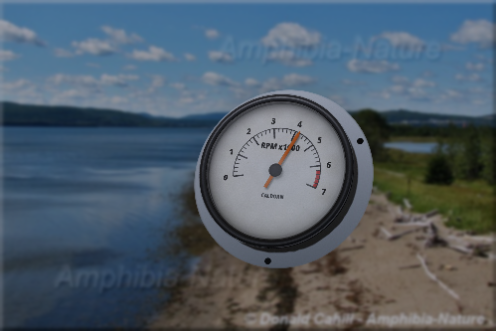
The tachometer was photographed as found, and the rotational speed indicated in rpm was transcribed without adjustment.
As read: 4200 rpm
